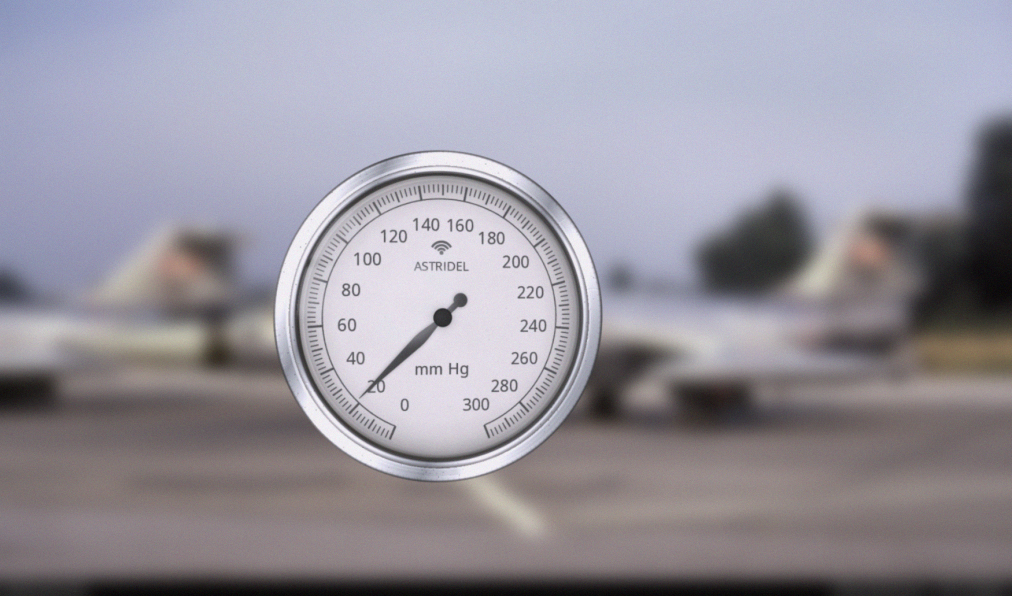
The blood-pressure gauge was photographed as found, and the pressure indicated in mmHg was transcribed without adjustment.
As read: 22 mmHg
